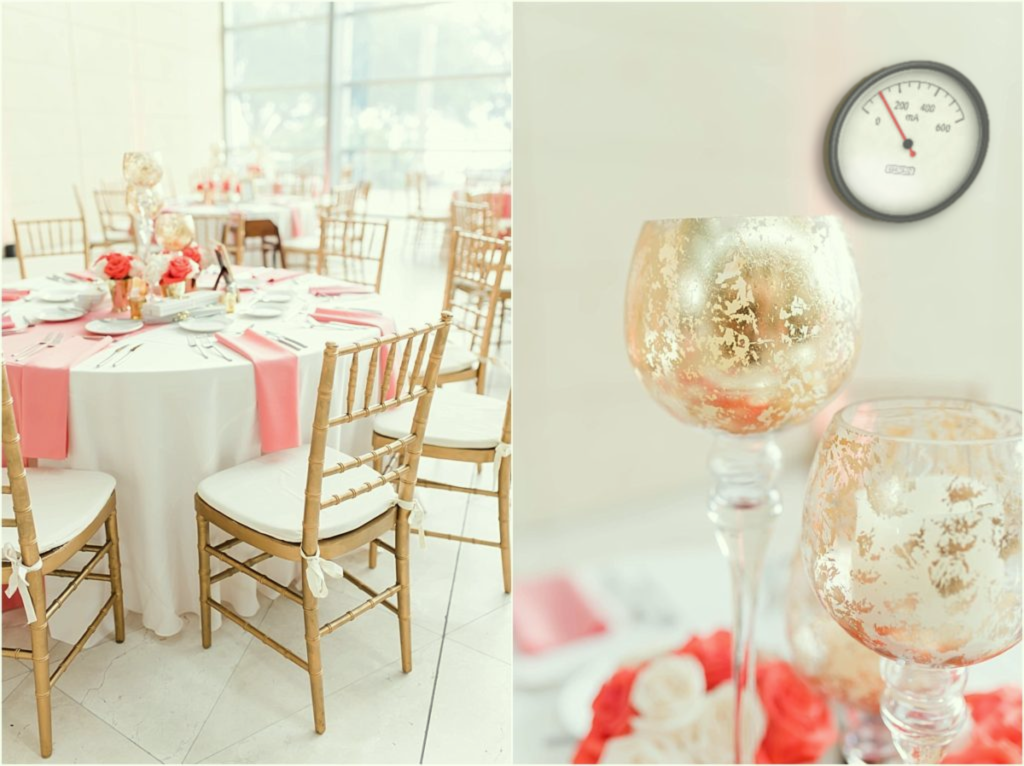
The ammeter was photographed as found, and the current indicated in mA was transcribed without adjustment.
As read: 100 mA
